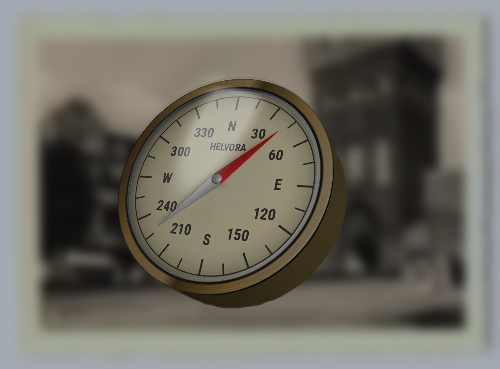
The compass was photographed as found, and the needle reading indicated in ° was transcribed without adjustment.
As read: 45 °
